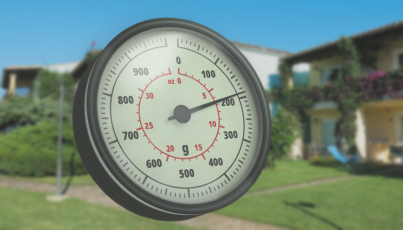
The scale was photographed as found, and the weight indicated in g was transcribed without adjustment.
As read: 190 g
